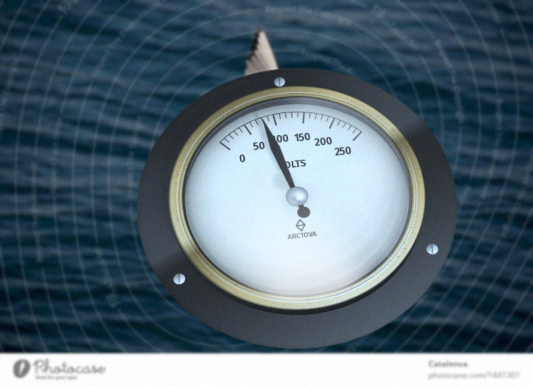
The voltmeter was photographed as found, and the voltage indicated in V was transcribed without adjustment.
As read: 80 V
